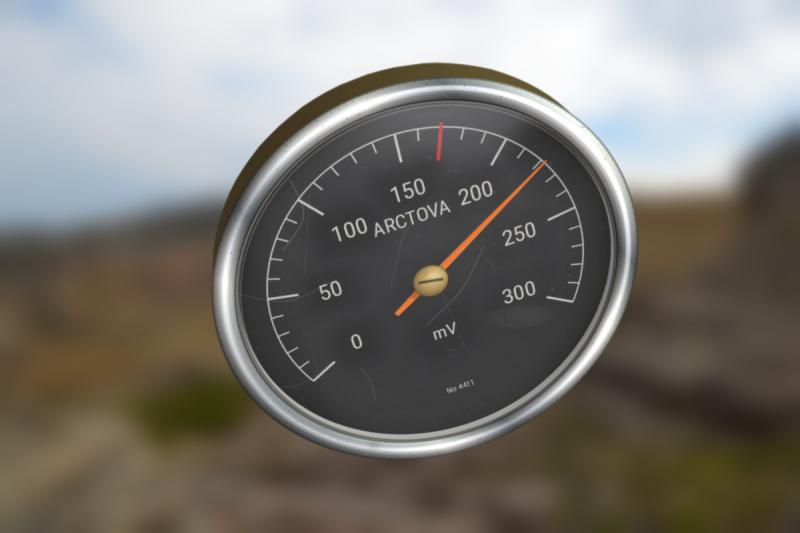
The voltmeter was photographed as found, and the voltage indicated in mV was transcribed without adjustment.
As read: 220 mV
